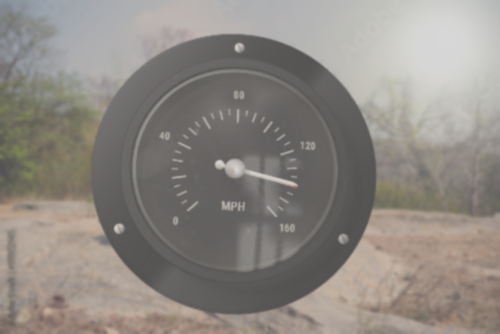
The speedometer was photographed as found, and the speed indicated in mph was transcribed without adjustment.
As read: 140 mph
